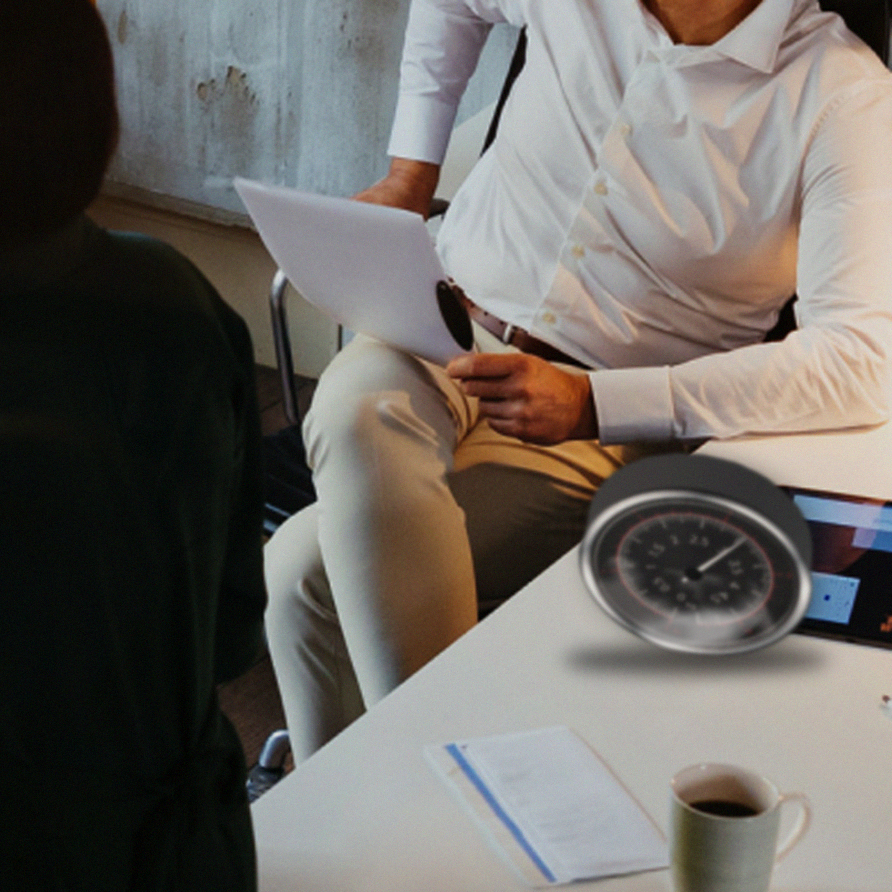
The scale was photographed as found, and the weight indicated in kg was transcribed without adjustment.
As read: 3 kg
